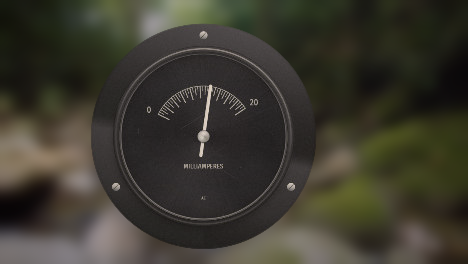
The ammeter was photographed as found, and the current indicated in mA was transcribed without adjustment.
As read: 12 mA
